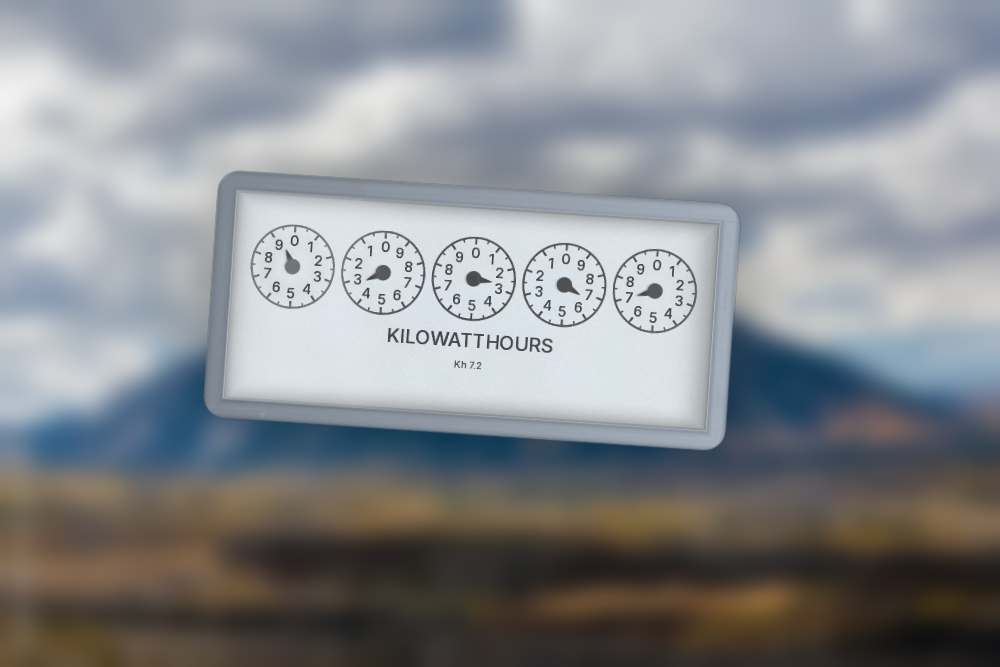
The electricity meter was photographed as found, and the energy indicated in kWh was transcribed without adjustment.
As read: 93267 kWh
